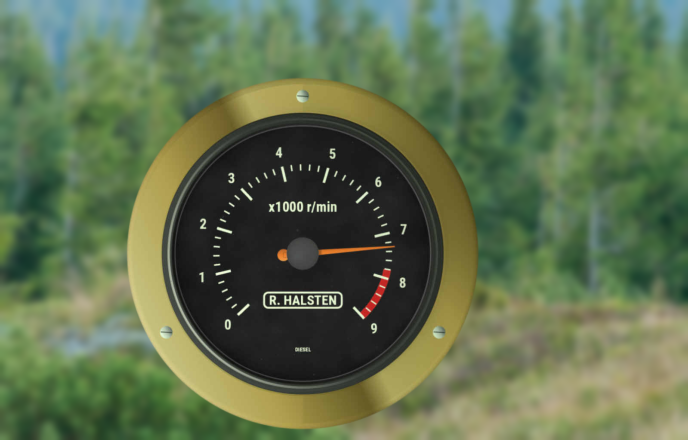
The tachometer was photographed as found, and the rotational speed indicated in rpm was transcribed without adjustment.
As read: 7300 rpm
